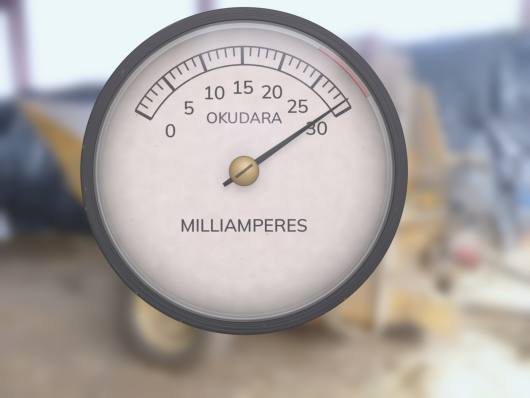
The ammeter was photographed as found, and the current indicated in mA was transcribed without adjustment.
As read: 29 mA
